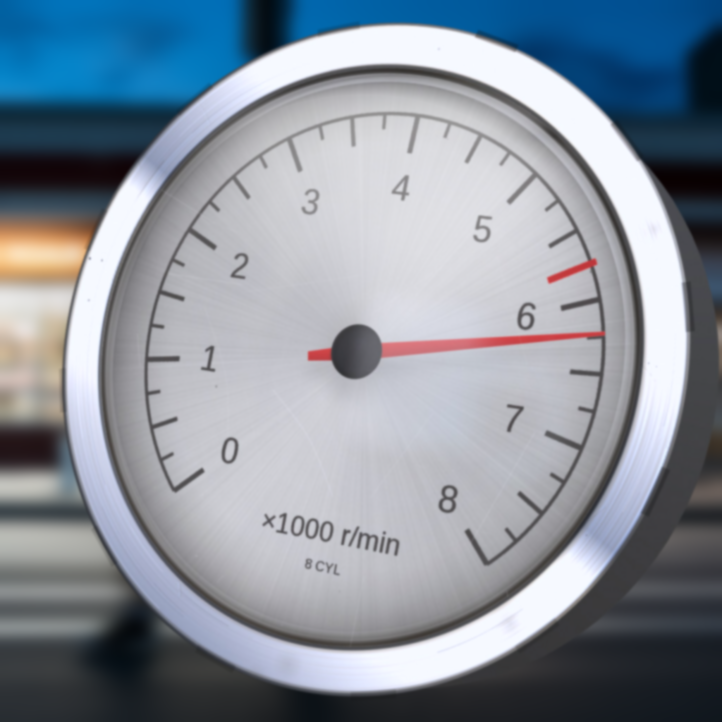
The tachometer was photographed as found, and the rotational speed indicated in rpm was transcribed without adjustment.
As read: 6250 rpm
